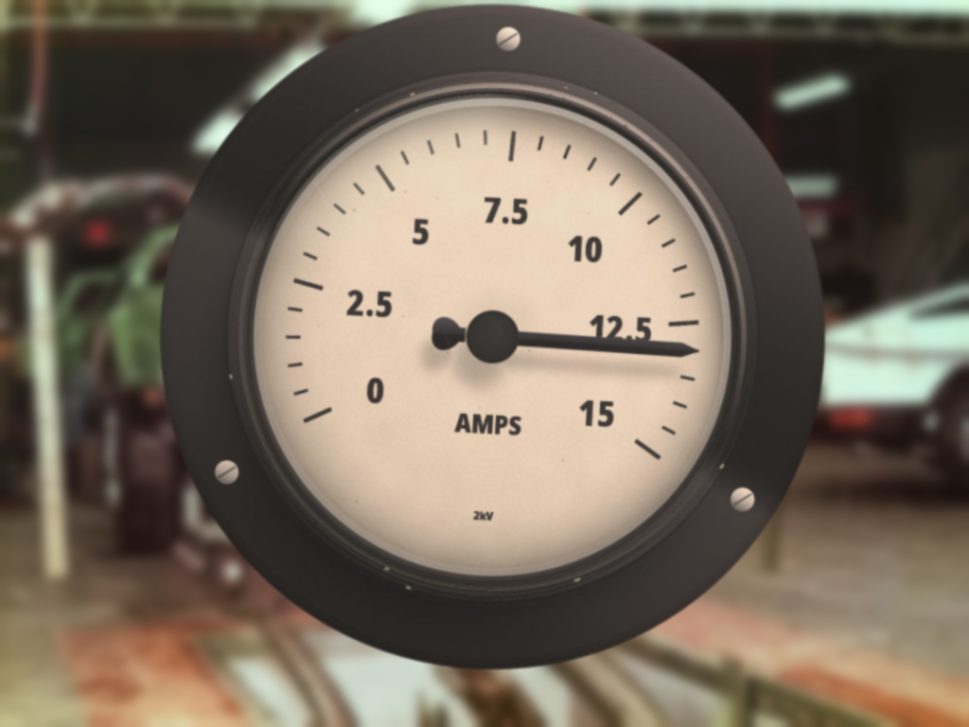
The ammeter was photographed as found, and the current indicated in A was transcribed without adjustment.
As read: 13 A
